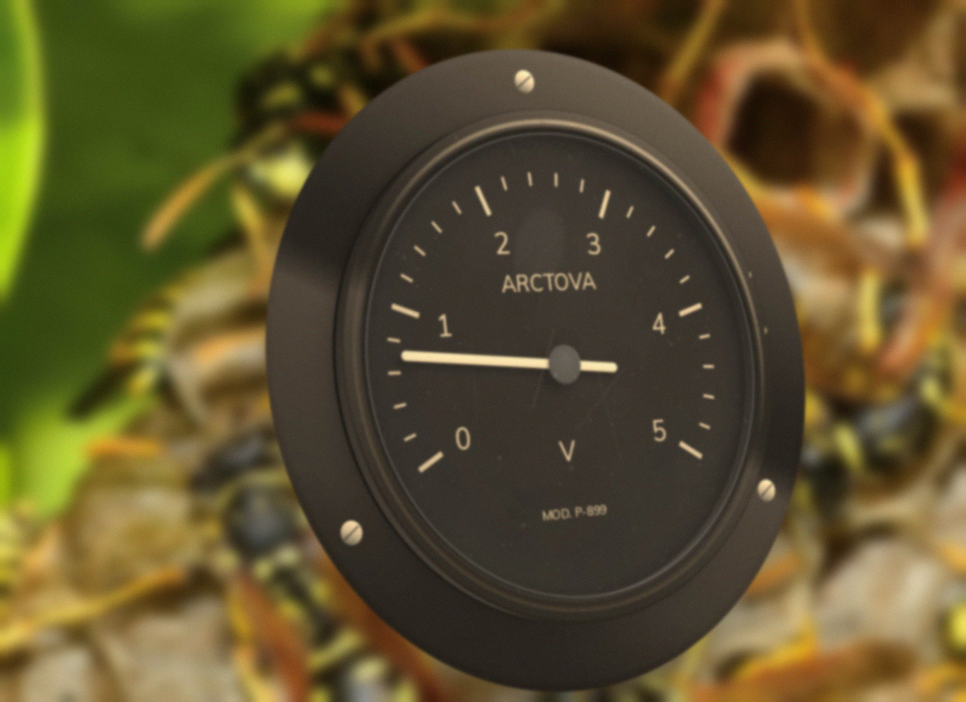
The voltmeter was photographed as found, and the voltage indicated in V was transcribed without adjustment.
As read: 0.7 V
